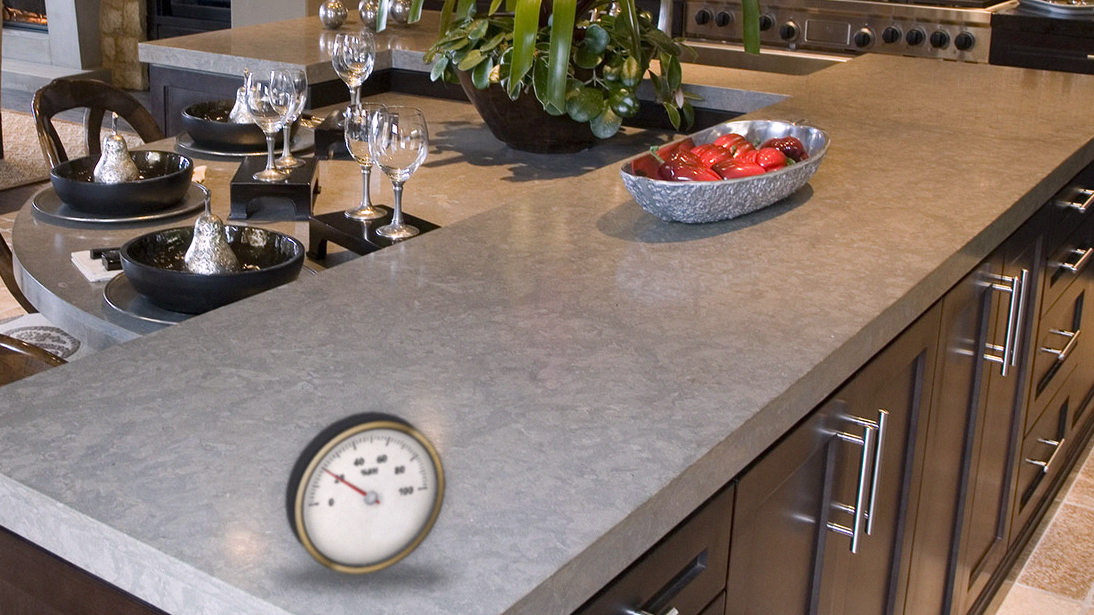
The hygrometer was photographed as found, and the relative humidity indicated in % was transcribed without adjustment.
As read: 20 %
